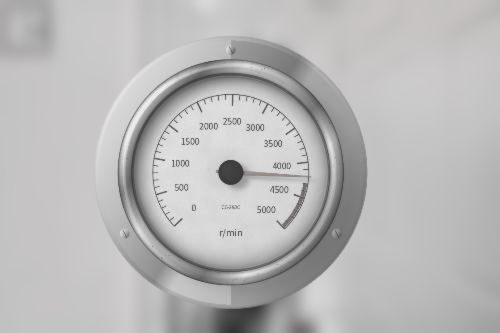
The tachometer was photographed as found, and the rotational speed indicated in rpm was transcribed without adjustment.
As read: 4200 rpm
